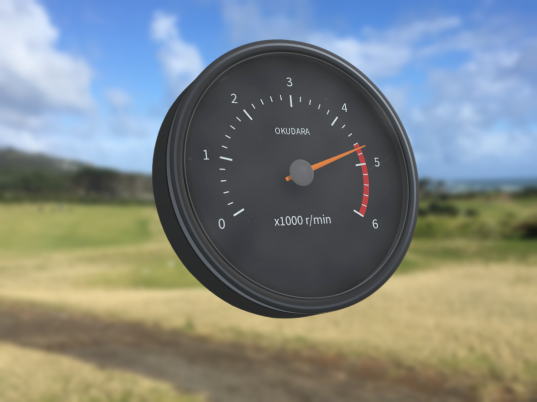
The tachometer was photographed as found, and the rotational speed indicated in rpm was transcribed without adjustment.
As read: 4700 rpm
